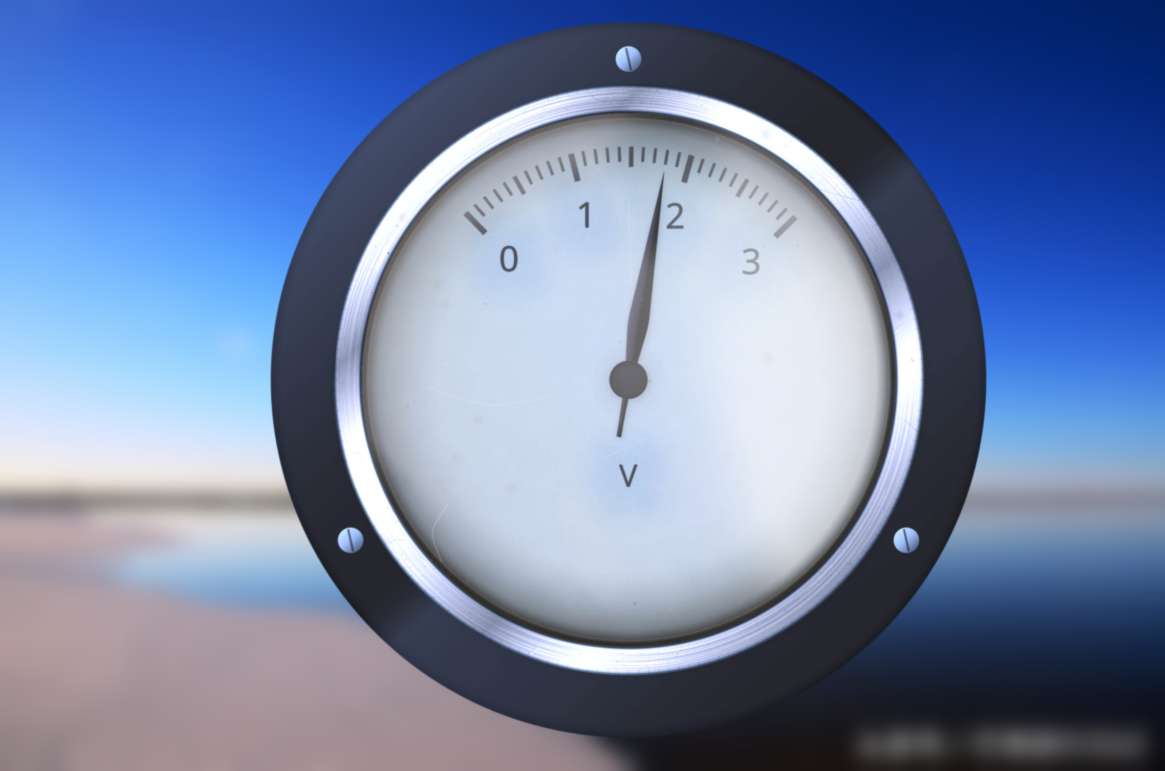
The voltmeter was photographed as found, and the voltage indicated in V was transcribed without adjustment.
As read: 1.8 V
